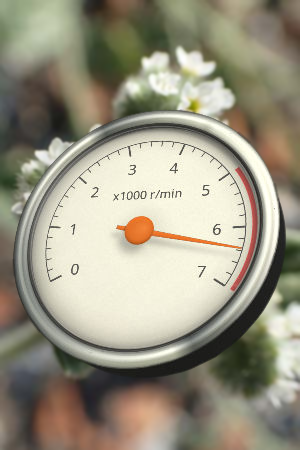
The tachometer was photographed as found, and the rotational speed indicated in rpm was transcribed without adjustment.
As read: 6400 rpm
